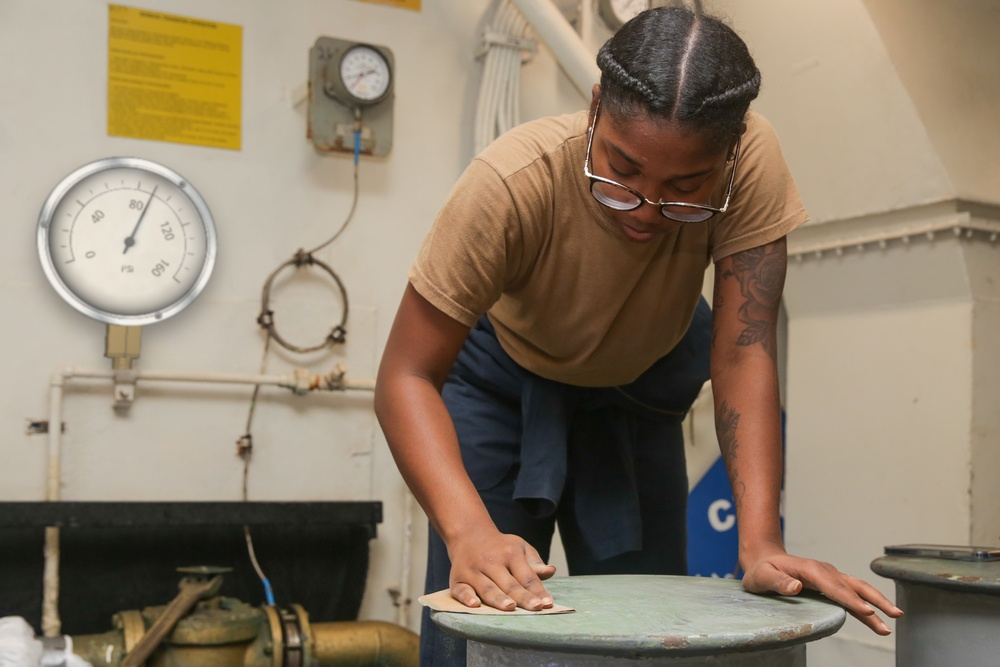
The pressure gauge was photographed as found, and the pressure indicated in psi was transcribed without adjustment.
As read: 90 psi
